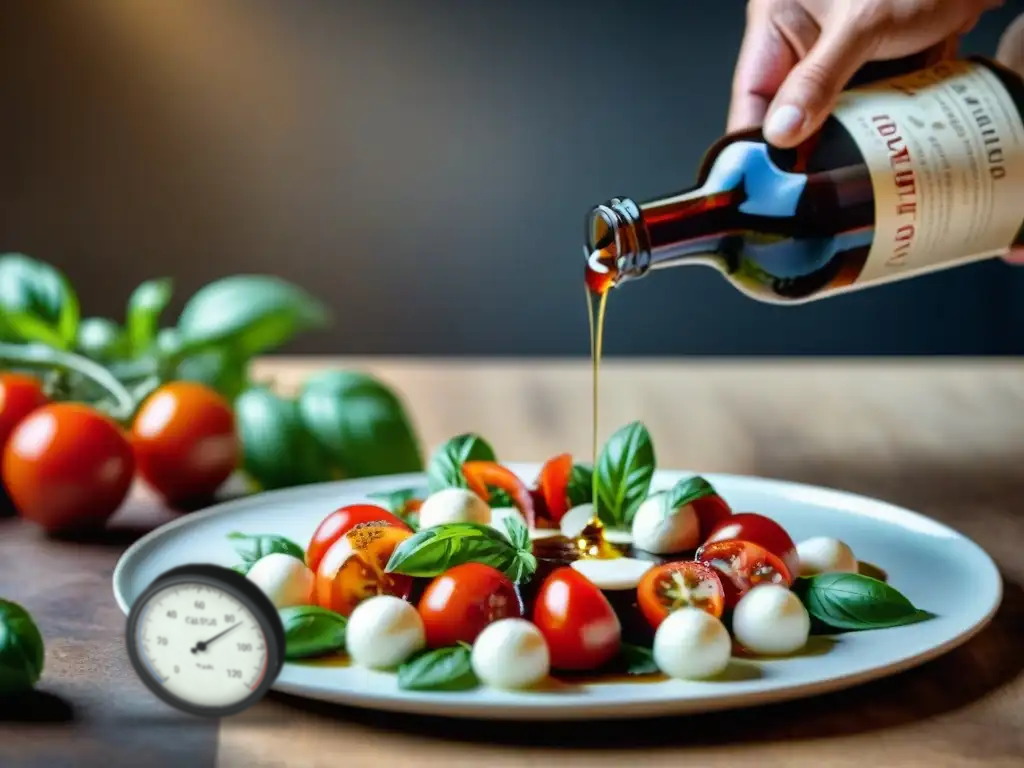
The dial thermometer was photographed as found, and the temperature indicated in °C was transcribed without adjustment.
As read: 85 °C
